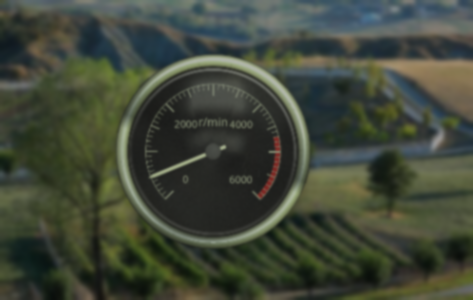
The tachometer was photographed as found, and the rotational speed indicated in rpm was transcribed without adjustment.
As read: 500 rpm
